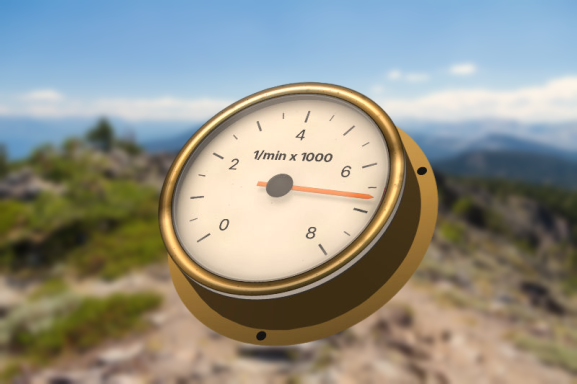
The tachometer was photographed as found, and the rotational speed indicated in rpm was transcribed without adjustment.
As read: 6750 rpm
